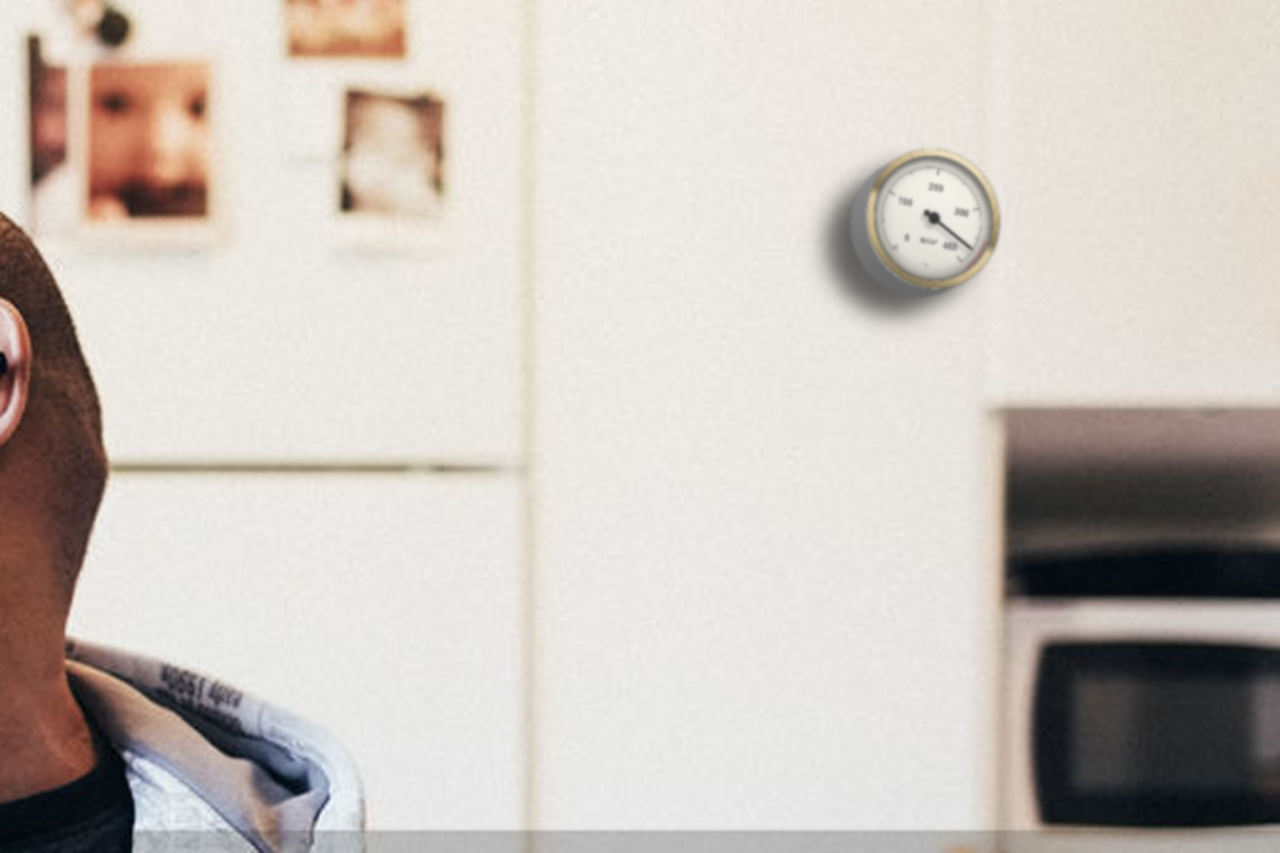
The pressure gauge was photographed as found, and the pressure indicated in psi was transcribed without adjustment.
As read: 375 psi
